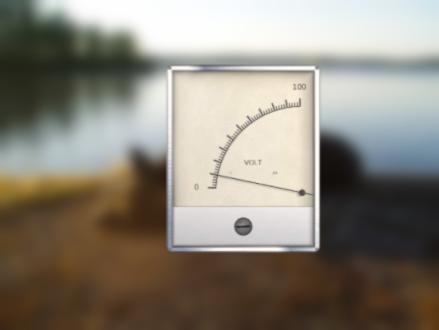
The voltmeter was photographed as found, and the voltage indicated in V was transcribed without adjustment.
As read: 10 V
